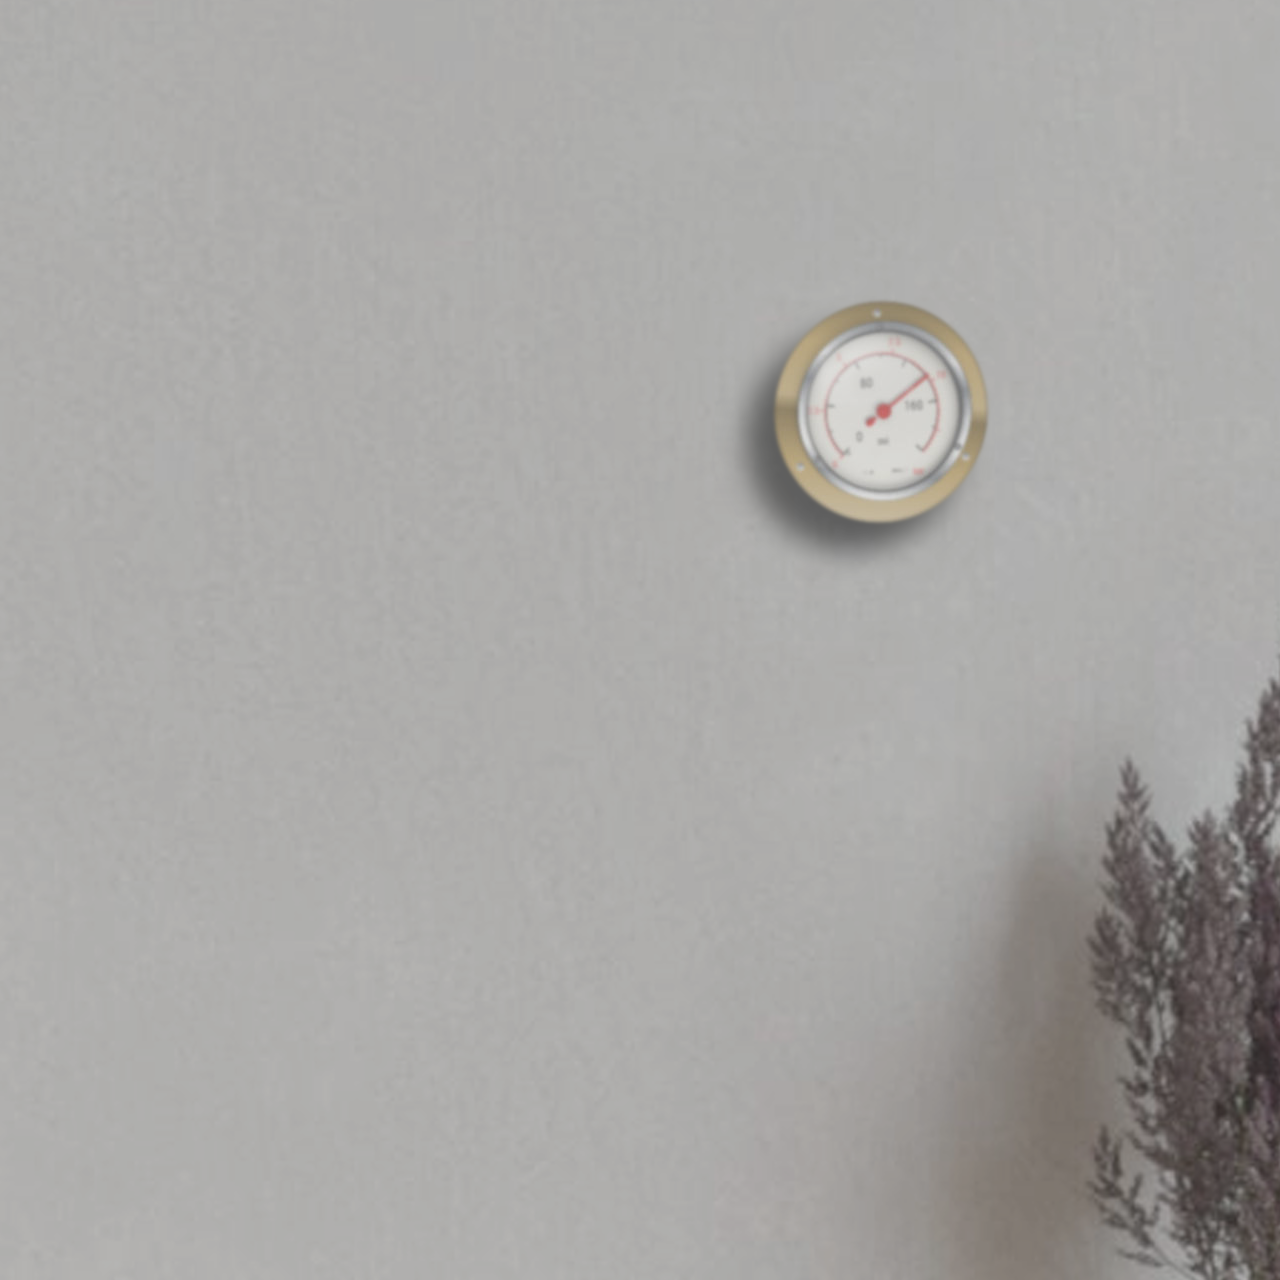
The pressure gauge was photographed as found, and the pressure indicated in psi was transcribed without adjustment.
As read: 140 psi
